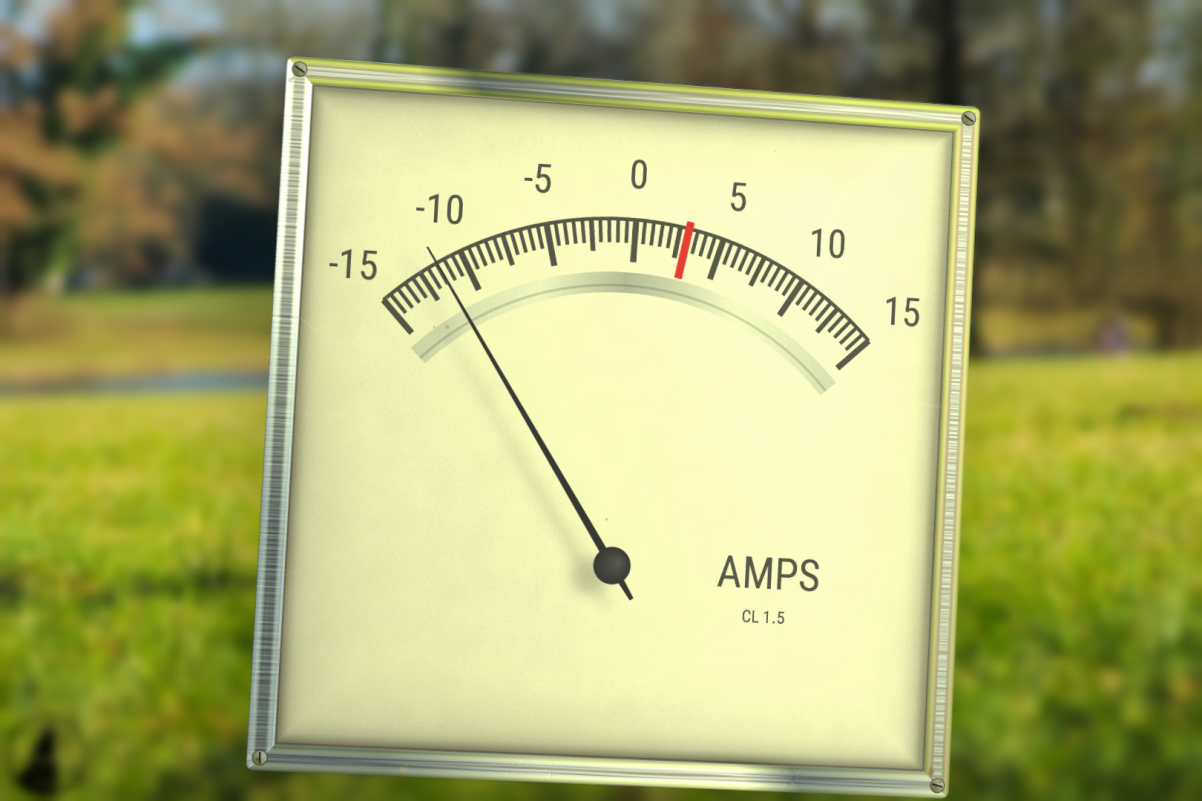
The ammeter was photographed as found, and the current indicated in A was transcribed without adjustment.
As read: -11.5 A
